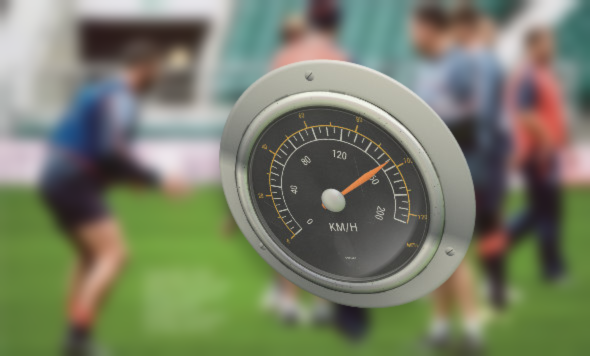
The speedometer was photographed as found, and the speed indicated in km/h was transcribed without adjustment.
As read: 155 km/h
